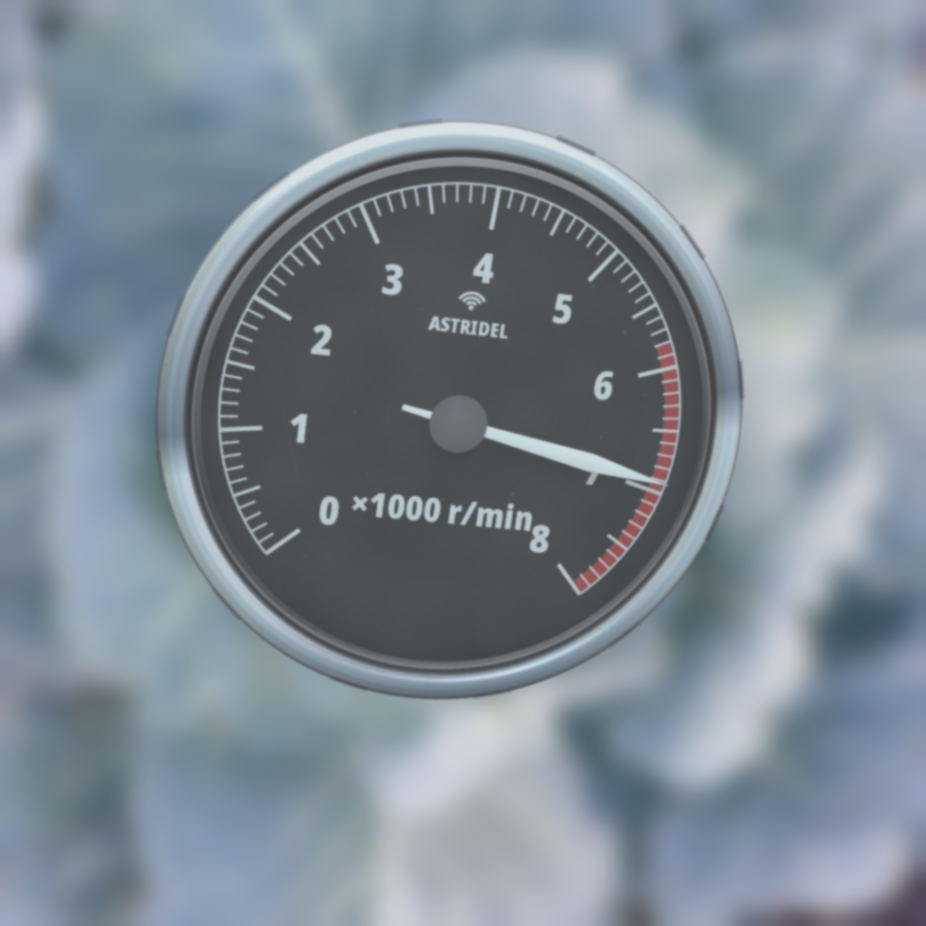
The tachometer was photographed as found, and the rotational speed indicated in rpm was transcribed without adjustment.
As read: 6900 rpm
